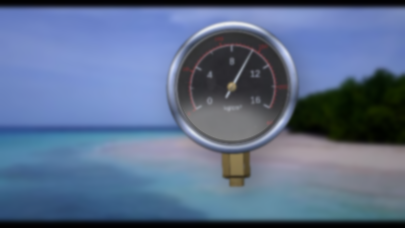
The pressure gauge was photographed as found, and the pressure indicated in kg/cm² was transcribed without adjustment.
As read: 10 kg/cm²
